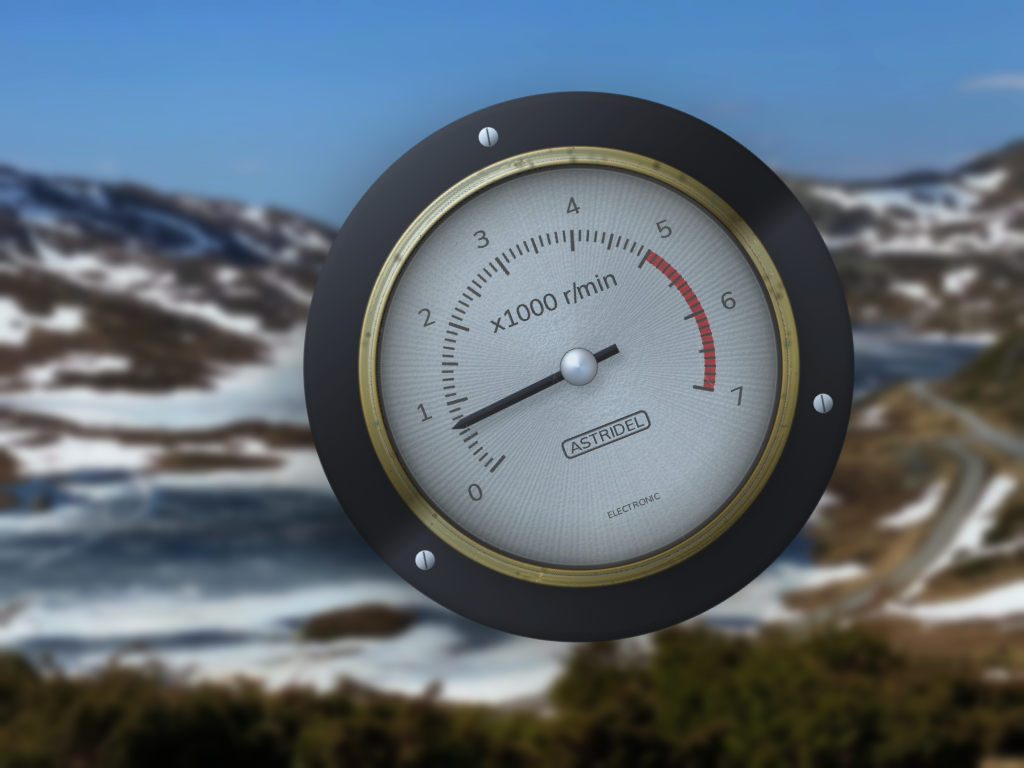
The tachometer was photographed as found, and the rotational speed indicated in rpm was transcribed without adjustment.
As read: 700 rpm
